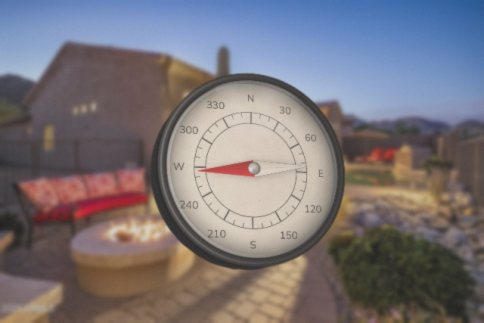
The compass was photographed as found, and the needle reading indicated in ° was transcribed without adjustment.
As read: 265 °
